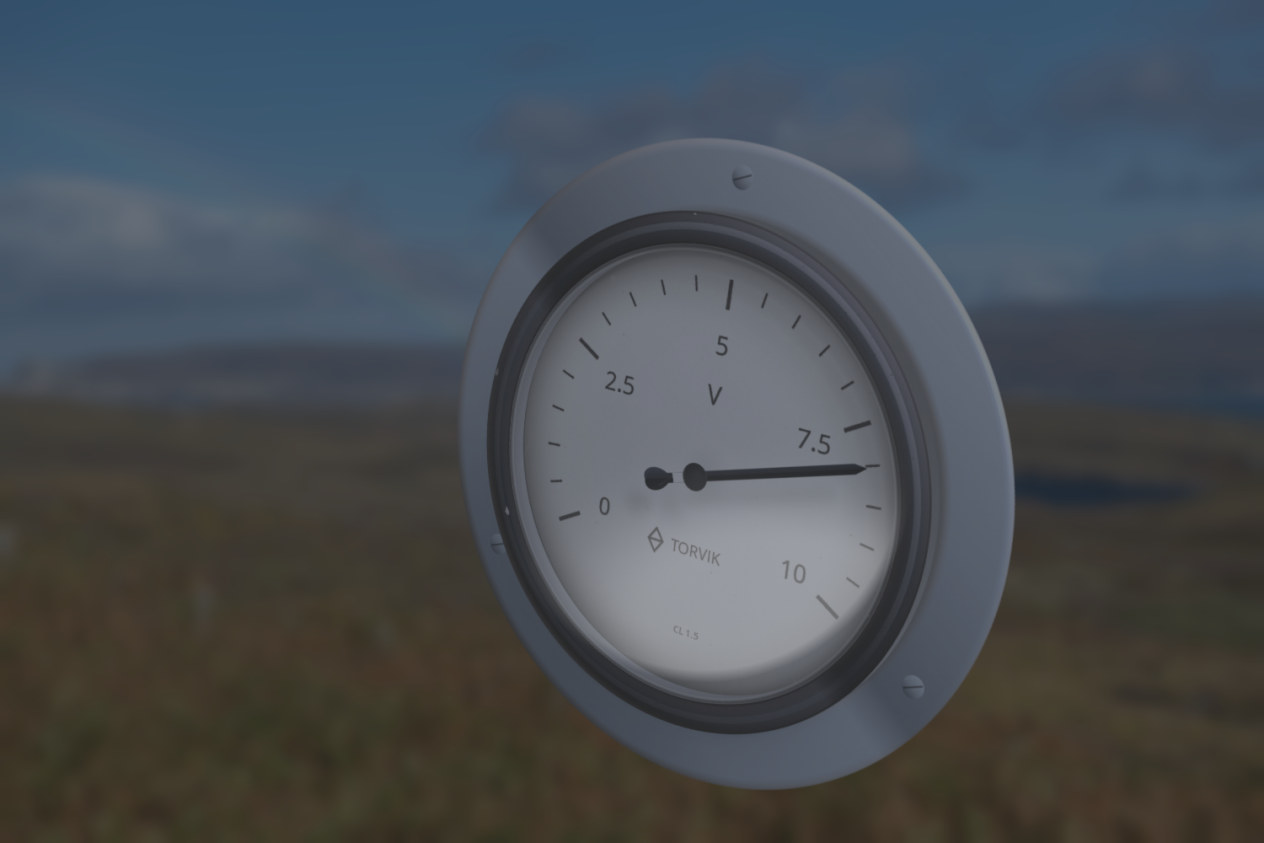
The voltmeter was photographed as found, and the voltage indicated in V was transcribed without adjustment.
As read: 8 V
